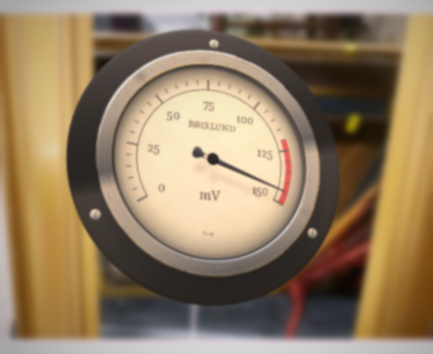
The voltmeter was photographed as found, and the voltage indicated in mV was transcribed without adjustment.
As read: 145 mV
